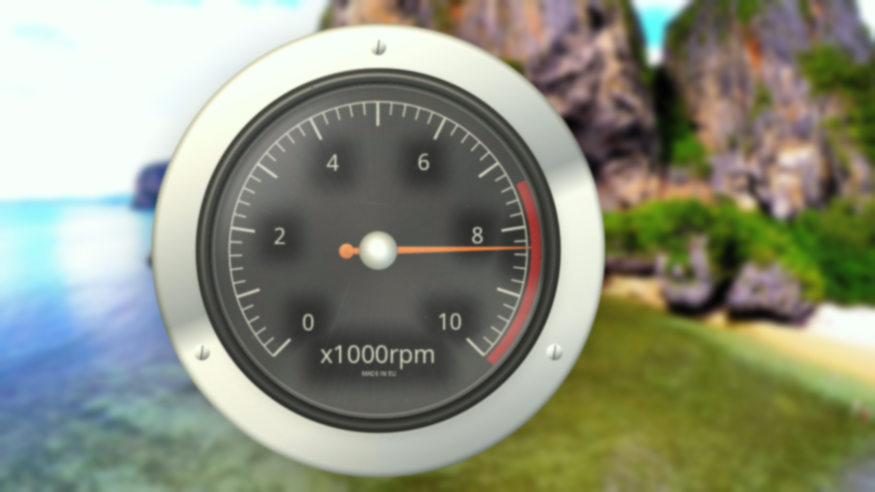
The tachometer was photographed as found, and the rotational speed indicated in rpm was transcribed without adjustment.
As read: 8300 rpm
